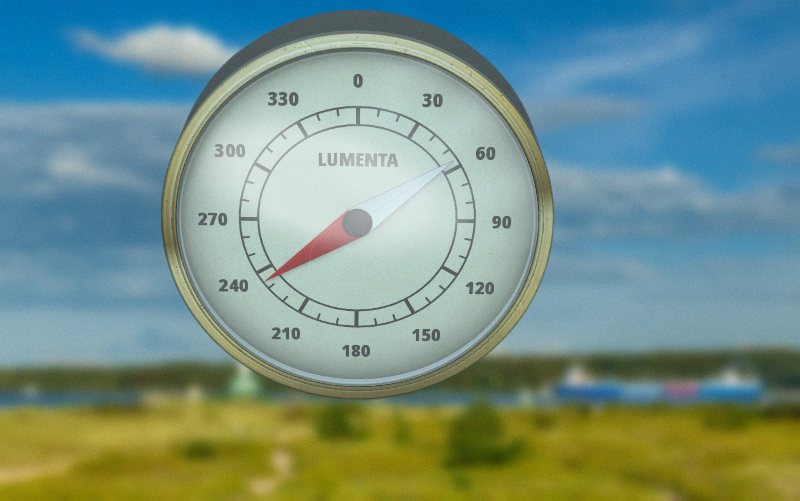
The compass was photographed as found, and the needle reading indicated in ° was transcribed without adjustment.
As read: 235 °
